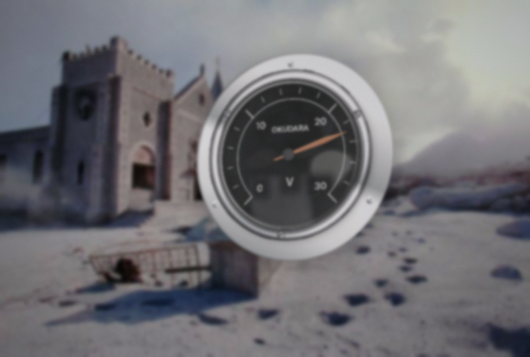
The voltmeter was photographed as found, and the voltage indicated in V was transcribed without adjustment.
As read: 23 V
